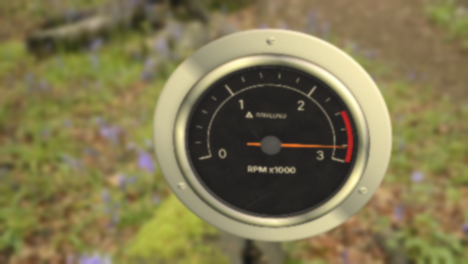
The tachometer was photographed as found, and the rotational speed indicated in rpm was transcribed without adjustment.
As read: 2800 rpm
